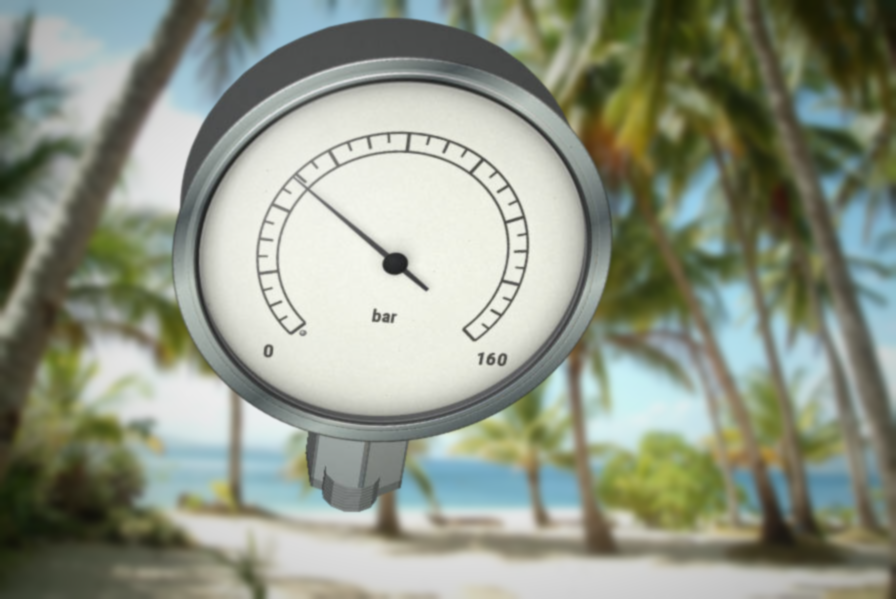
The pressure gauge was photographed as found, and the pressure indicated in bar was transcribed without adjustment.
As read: 50 bar
